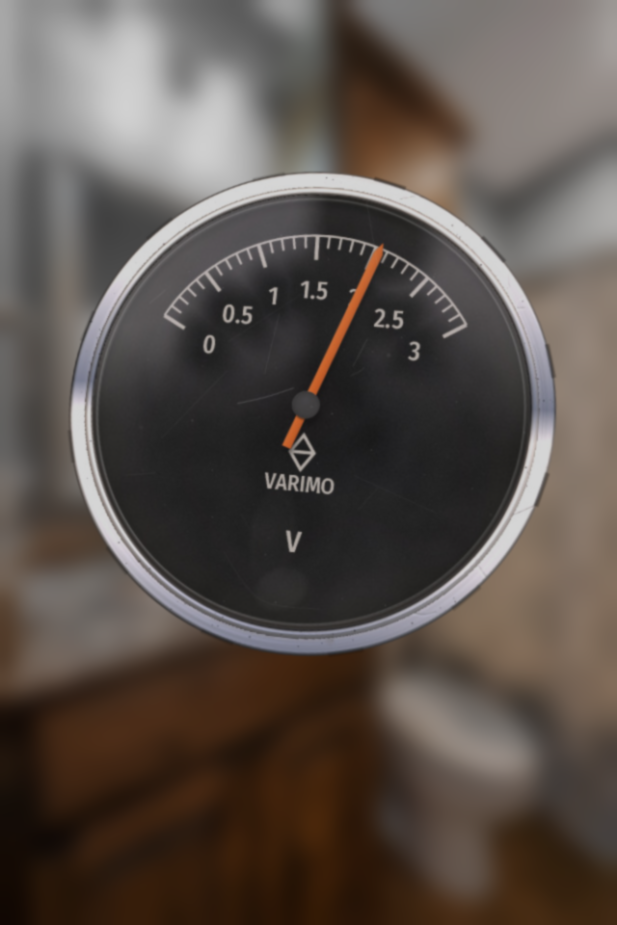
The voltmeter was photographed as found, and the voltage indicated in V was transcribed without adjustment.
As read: 2.05 V
